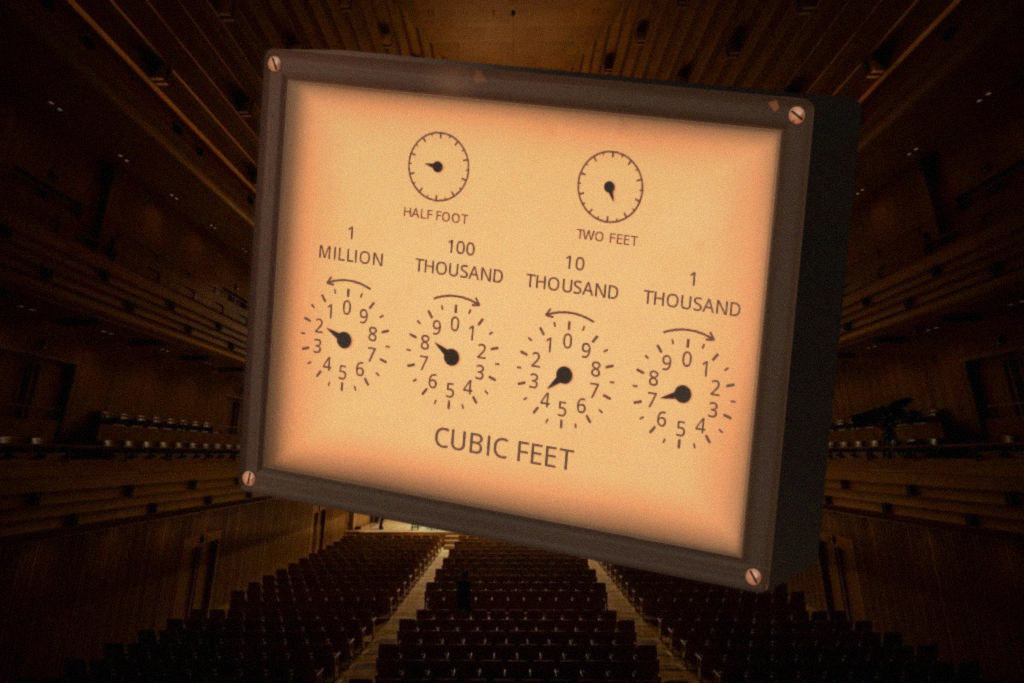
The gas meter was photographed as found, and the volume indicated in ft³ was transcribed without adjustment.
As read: 183700 ft³
